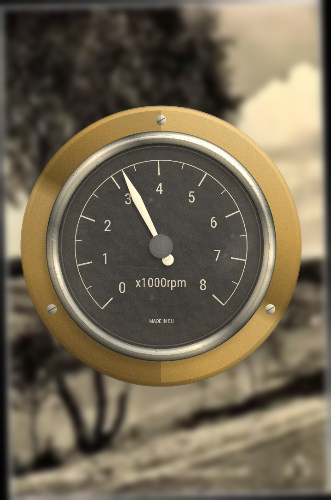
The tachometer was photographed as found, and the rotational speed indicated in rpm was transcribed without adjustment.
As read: 3250 rpm
